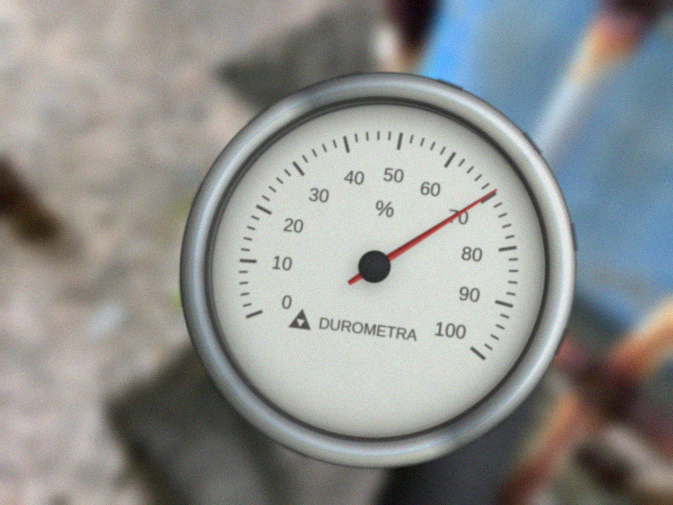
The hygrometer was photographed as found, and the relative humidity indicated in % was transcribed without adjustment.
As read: 70 %
